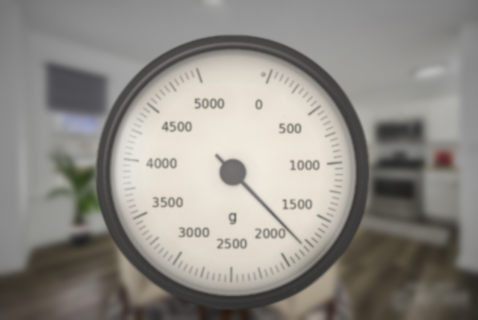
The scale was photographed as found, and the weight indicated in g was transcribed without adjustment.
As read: 1800 g
